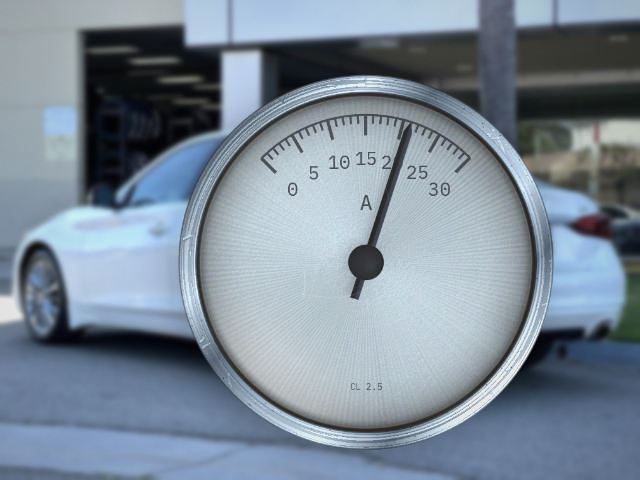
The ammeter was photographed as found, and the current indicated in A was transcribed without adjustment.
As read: 21 A
